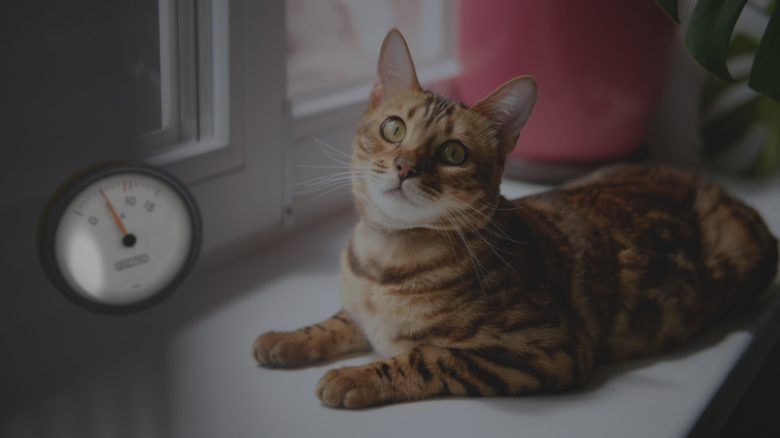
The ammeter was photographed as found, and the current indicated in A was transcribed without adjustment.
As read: 5 A
